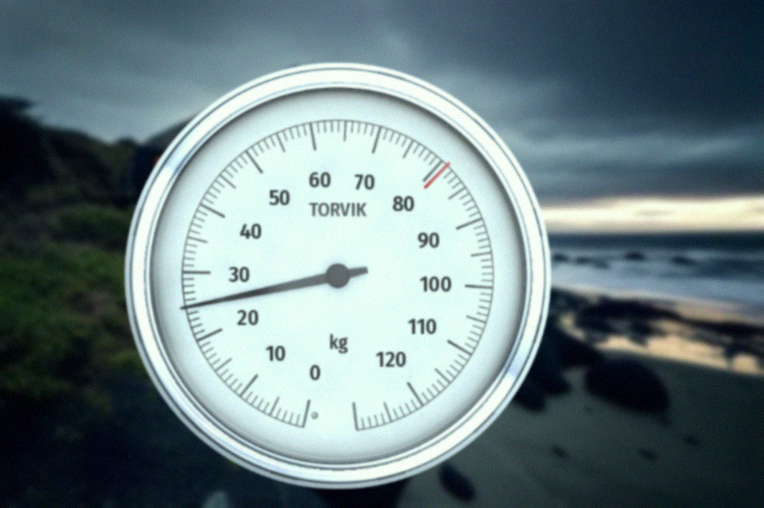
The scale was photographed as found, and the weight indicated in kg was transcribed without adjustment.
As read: 25 kg
